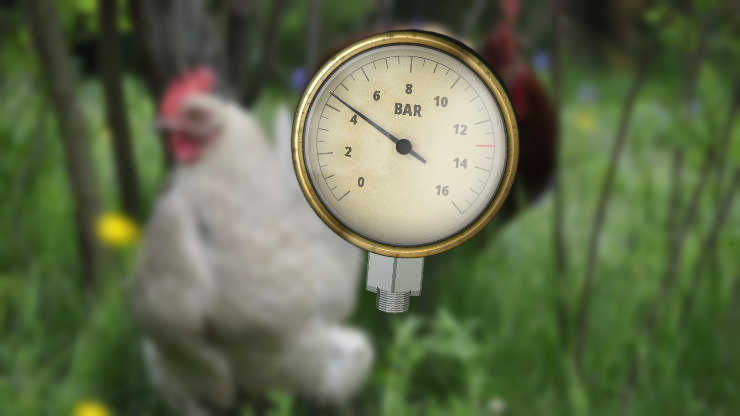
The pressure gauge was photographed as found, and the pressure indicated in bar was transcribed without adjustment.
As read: 4.5 bar
